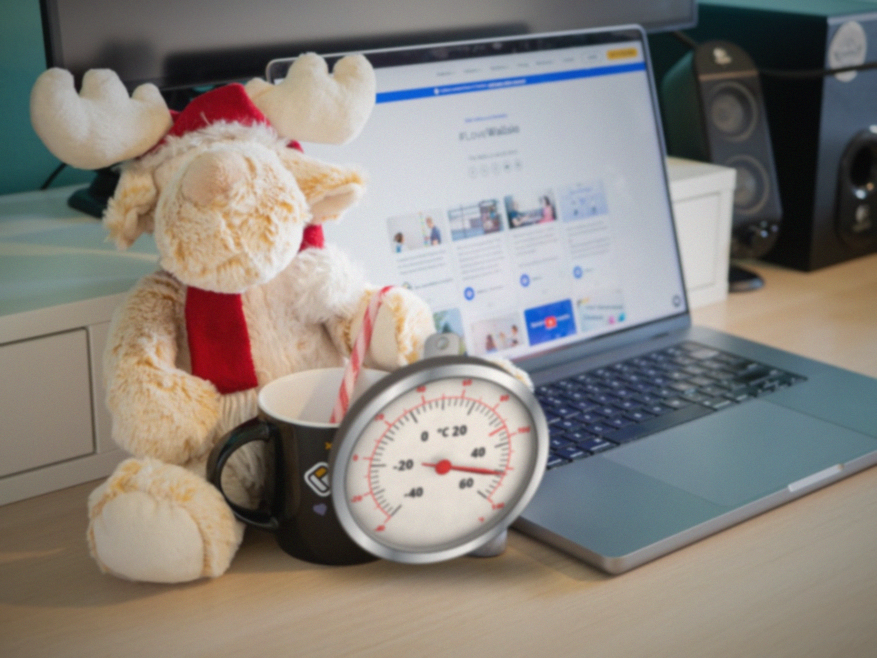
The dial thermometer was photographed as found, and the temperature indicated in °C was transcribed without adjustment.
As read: 50 °C
